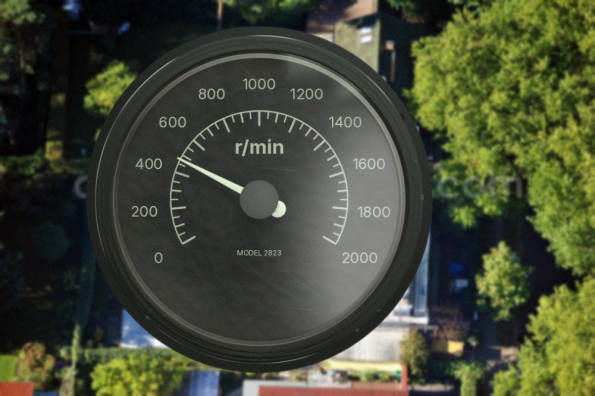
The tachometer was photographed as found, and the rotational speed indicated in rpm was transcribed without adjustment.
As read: 475 rpm
